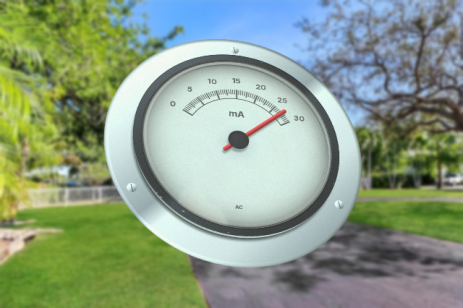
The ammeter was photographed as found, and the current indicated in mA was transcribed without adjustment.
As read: 27.5 mA
